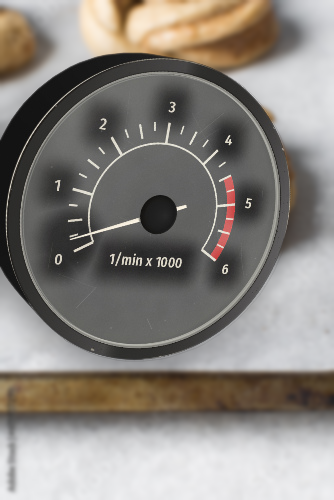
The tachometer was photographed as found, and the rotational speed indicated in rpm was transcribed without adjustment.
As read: 250 rpm
